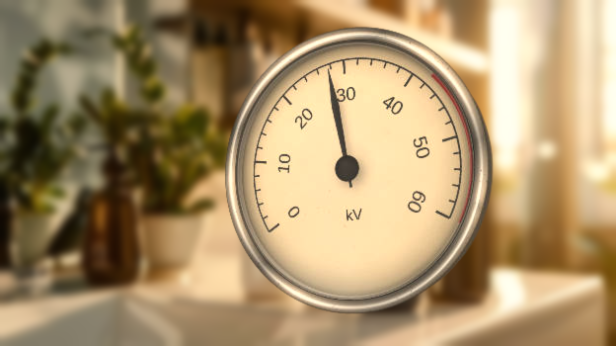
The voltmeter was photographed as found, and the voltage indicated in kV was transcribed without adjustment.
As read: 28 kV
